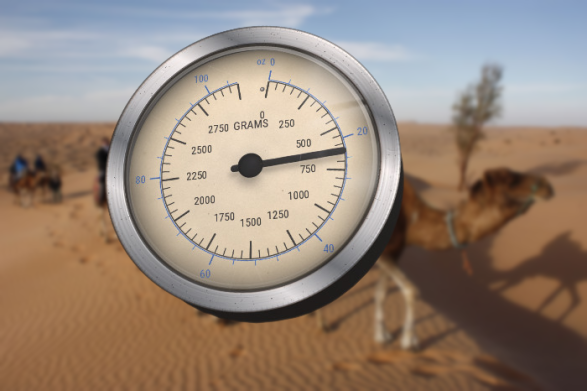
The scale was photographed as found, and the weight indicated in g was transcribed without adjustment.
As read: 650 g
